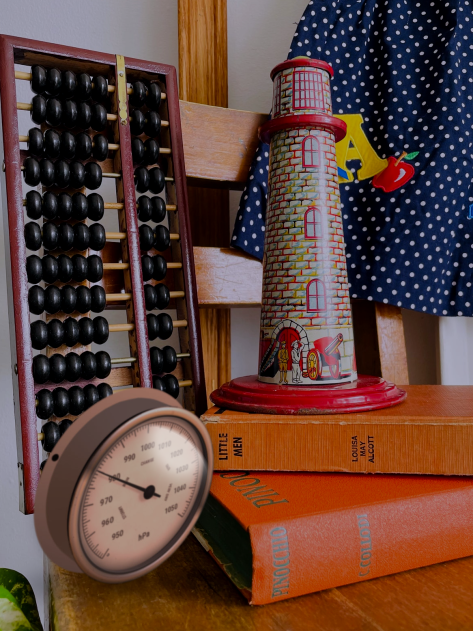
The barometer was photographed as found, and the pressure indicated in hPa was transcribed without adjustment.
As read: 980 hPa
